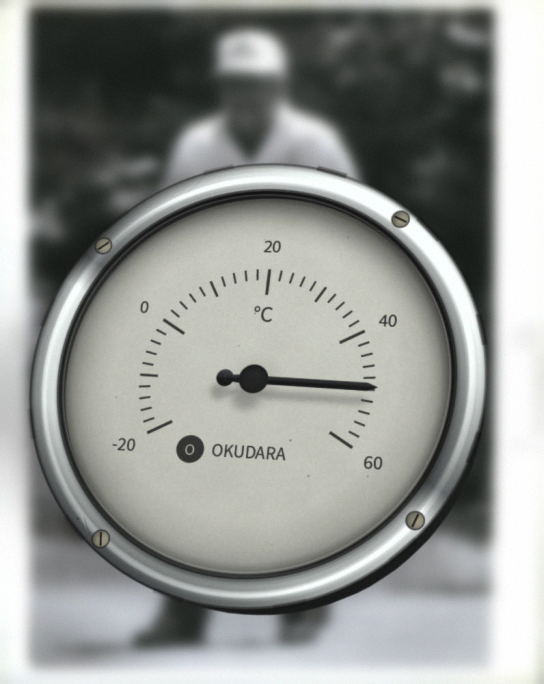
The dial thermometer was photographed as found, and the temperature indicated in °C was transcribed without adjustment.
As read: 50 °C
